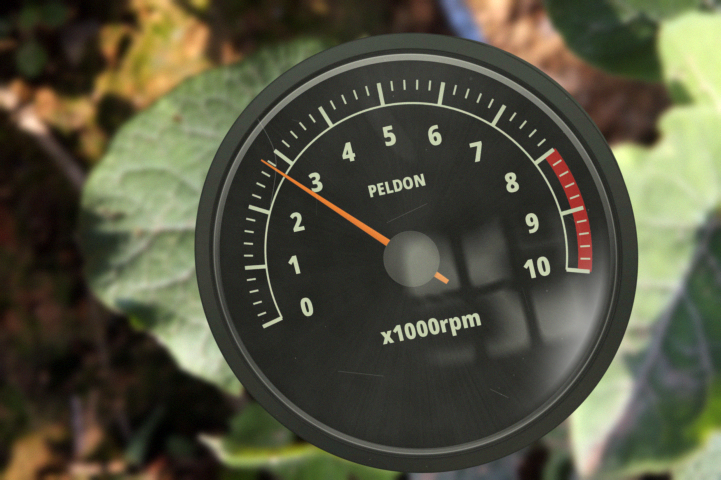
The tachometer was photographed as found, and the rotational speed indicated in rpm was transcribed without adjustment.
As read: 2800 rpm
